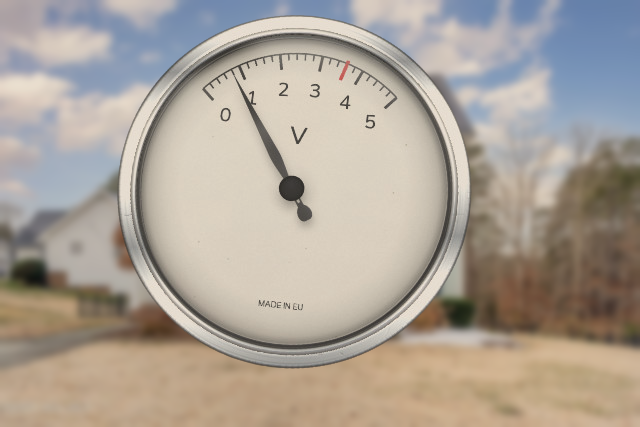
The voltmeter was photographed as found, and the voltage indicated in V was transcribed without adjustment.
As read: 0.8 V
